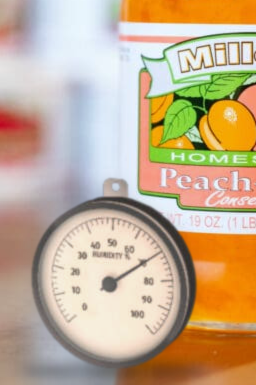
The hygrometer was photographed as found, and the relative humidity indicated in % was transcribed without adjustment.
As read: 70 %
